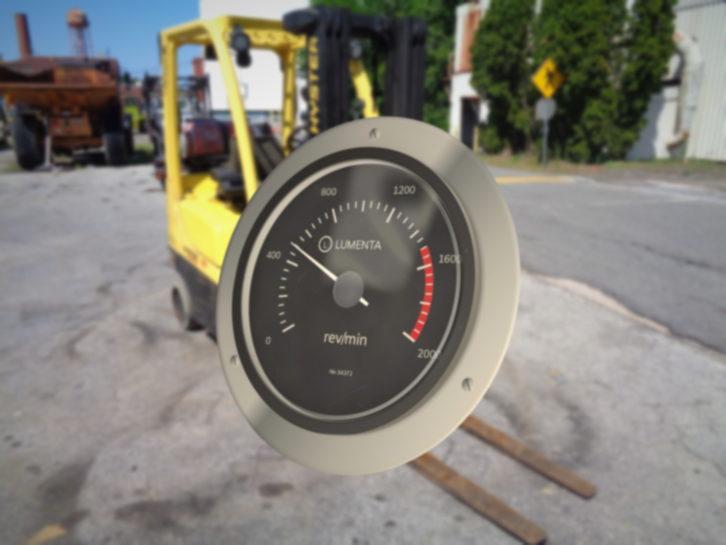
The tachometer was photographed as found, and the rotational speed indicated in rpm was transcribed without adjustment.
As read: 500 rpm
